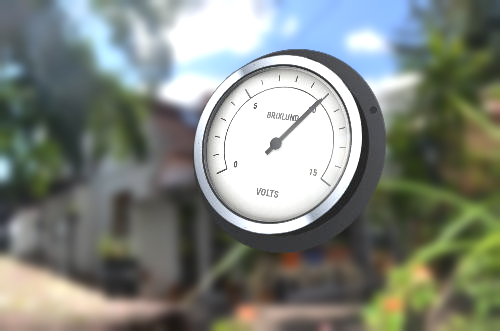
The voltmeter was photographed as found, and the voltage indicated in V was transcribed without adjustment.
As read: 10 V
